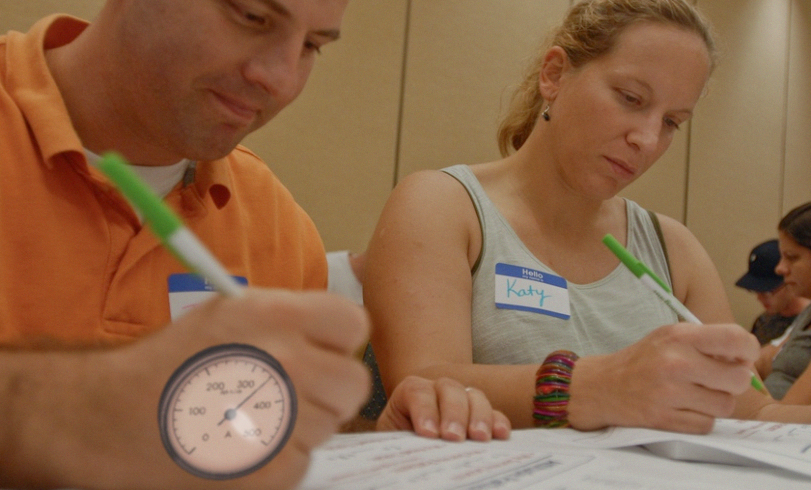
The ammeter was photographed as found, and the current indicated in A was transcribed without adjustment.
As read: 340 A
